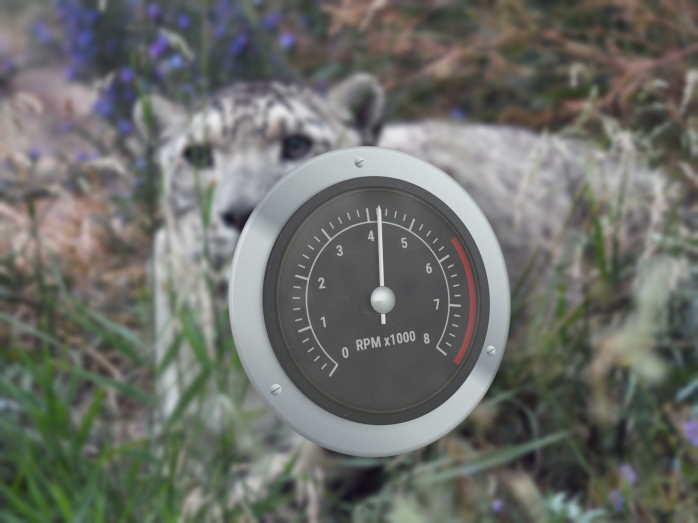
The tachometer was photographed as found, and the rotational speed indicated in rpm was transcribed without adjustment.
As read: 4200 rpm
